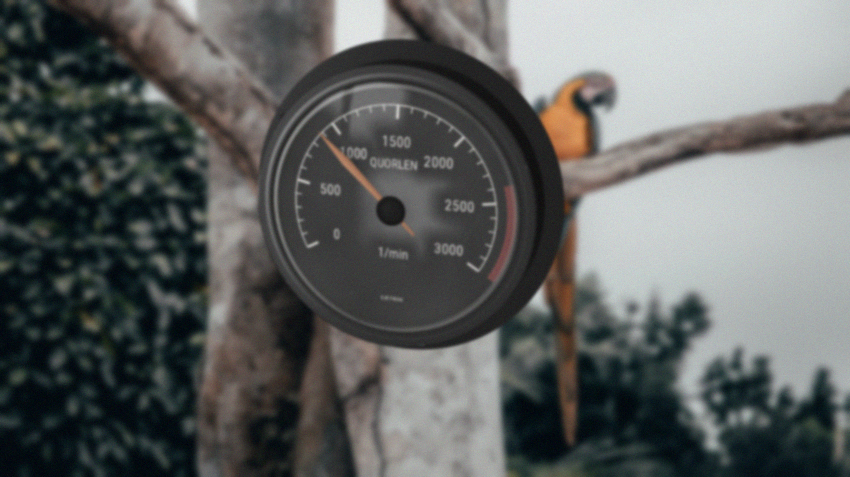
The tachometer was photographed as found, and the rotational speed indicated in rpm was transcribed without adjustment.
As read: 900 rpm
